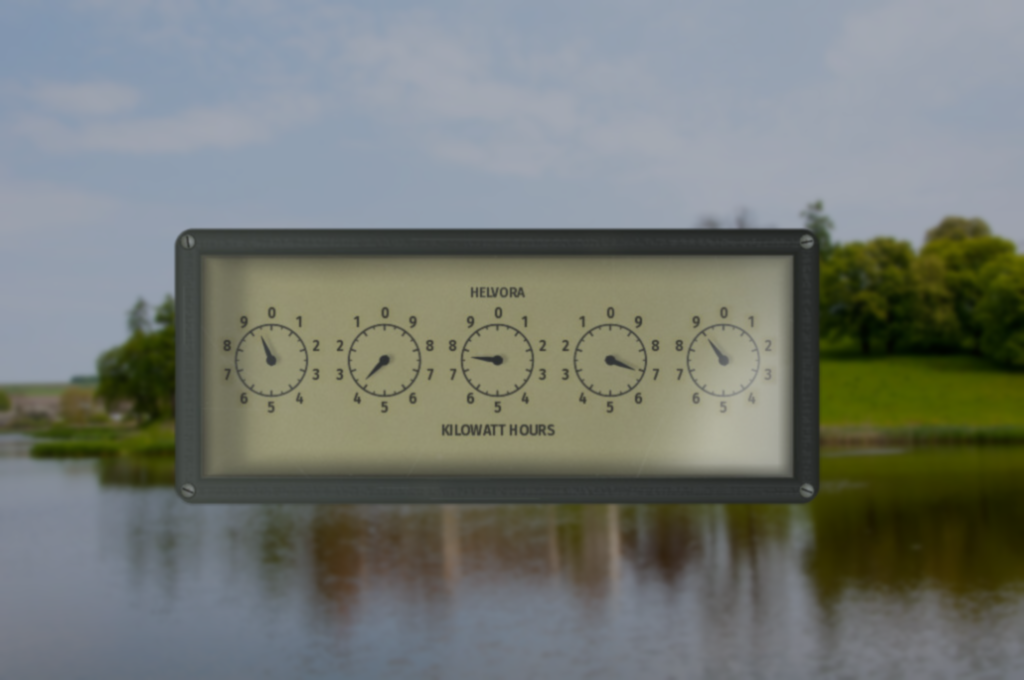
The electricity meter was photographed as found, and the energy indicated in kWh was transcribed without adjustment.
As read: 93769 kWh
